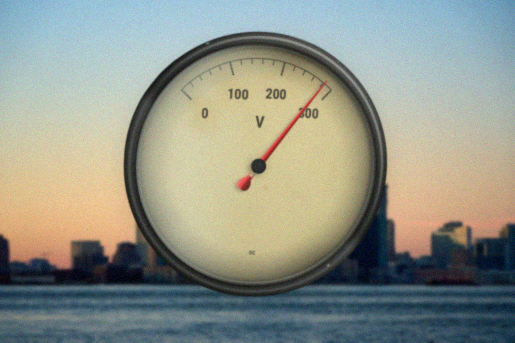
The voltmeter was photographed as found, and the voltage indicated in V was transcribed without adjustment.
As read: 280 V
